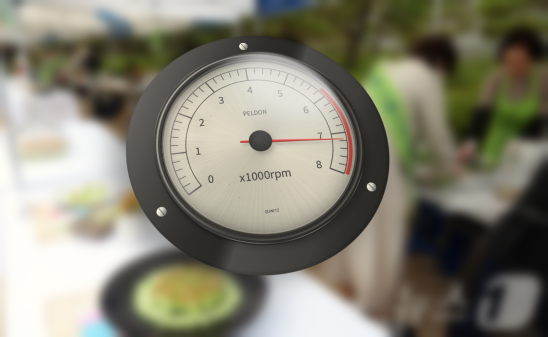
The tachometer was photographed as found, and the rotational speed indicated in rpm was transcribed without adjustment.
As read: 7200 rpm
